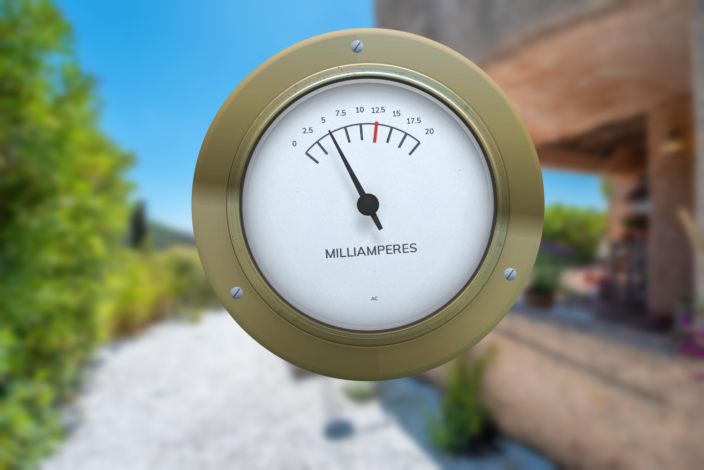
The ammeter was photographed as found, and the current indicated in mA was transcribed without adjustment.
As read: 5 mA
